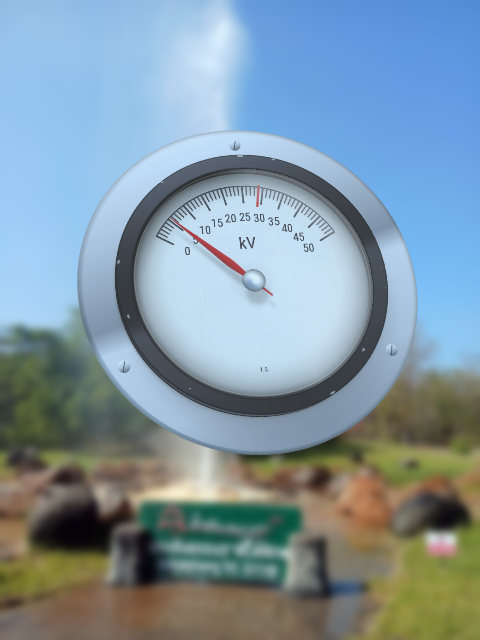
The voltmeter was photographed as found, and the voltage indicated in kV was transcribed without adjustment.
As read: 5 kV
